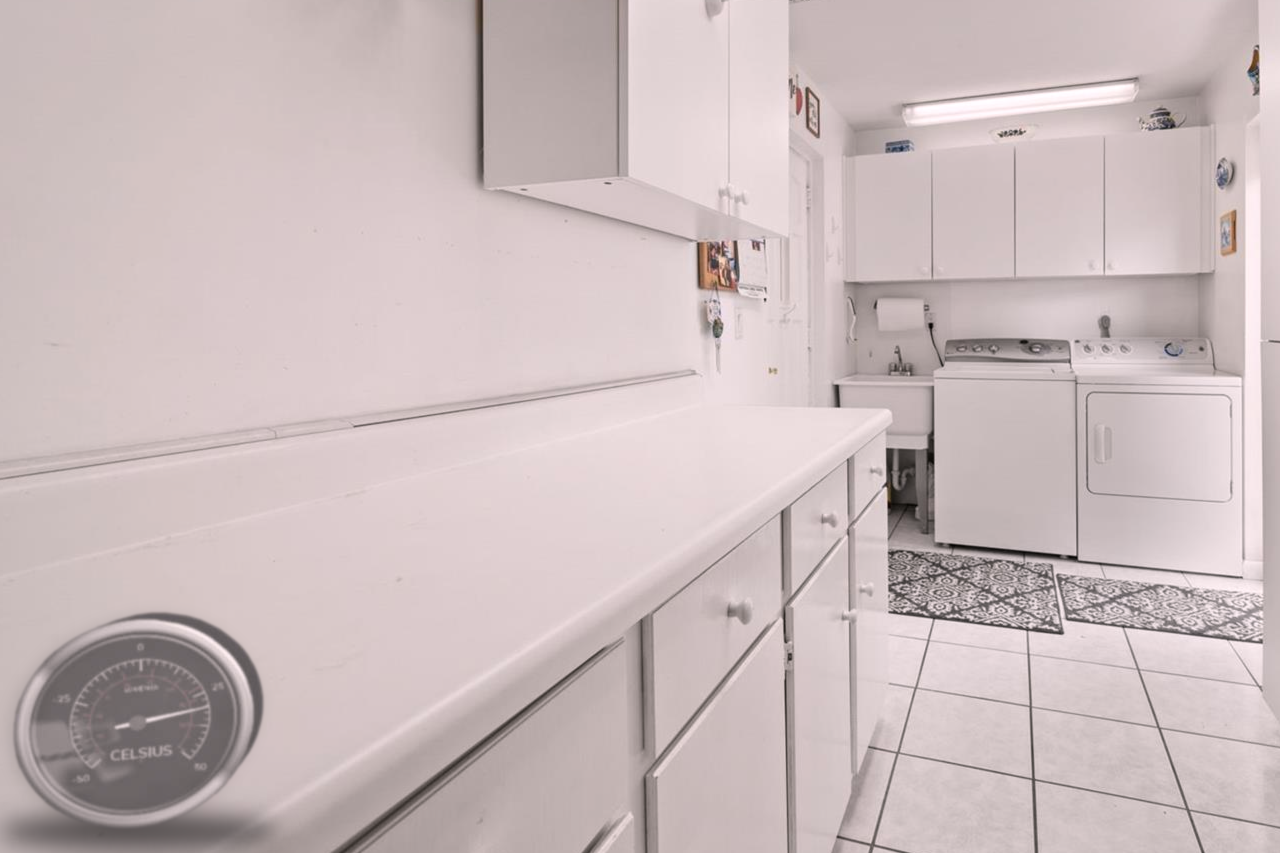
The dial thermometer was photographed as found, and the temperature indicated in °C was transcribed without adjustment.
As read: 30 °C
